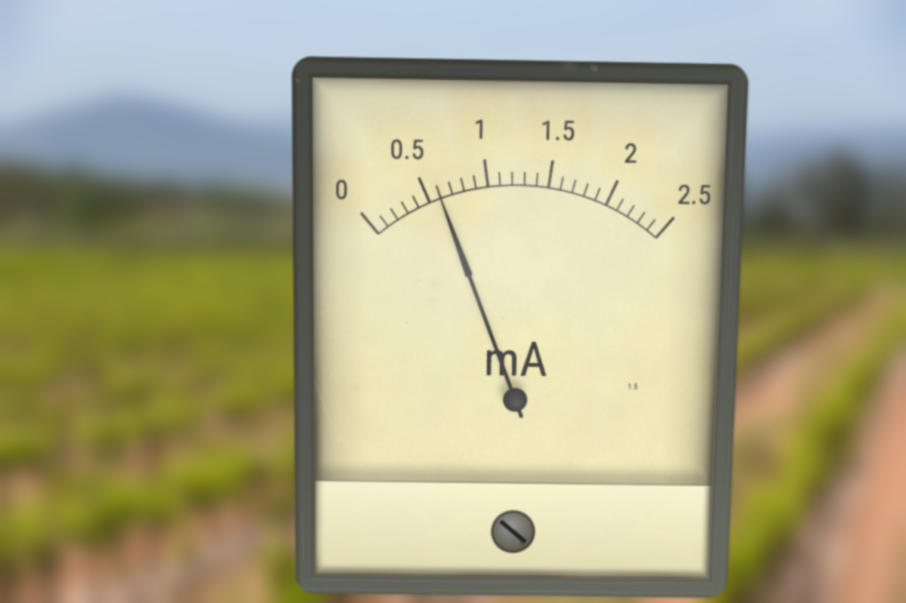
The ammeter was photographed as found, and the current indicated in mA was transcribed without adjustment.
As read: 0.6 mA
